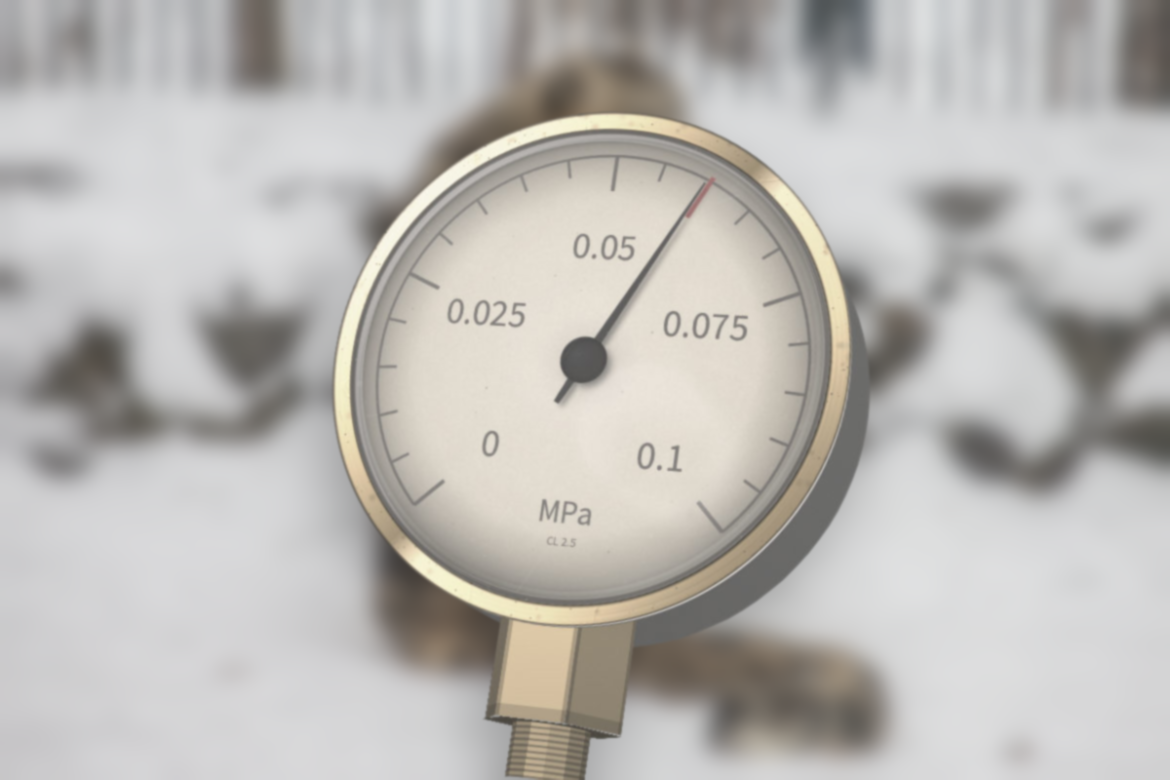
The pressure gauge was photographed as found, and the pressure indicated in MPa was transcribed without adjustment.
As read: 0.06 MPa
